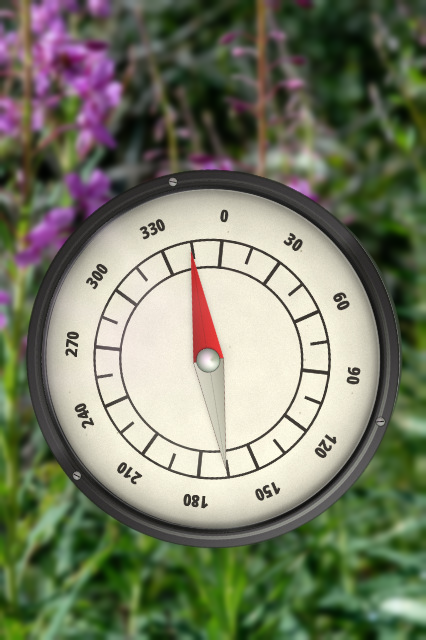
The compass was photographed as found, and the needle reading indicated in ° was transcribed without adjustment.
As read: 345 °
